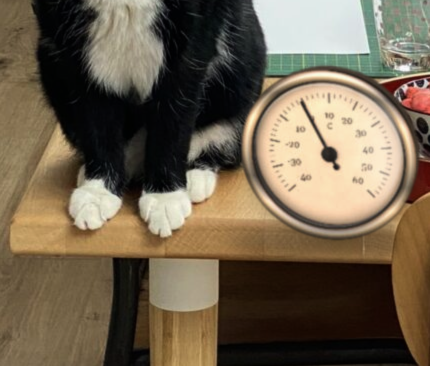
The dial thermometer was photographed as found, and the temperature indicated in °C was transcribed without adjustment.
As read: 0 °C
